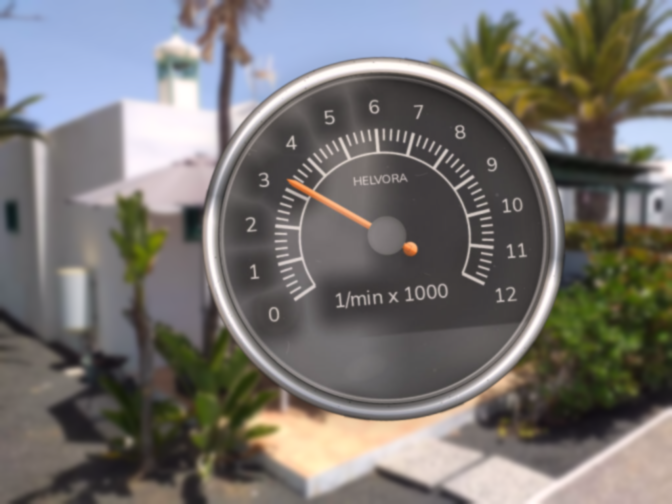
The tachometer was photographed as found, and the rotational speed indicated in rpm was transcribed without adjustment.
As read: 3200 rpm
